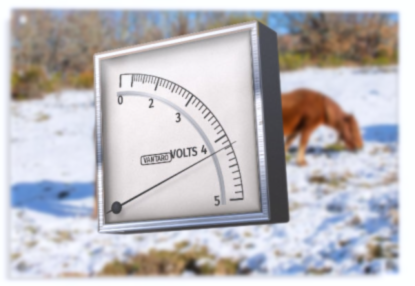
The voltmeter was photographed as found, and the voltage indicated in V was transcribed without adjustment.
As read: 4.2 V
